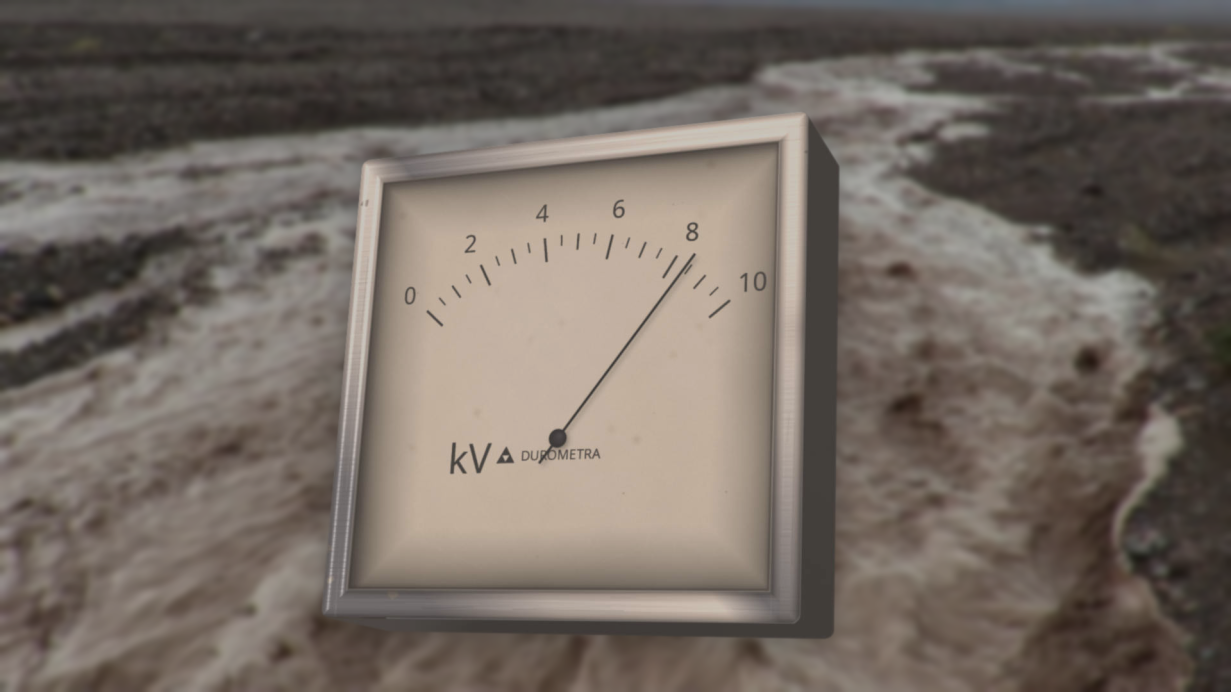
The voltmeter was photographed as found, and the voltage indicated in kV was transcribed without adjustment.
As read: 8.5 kV
